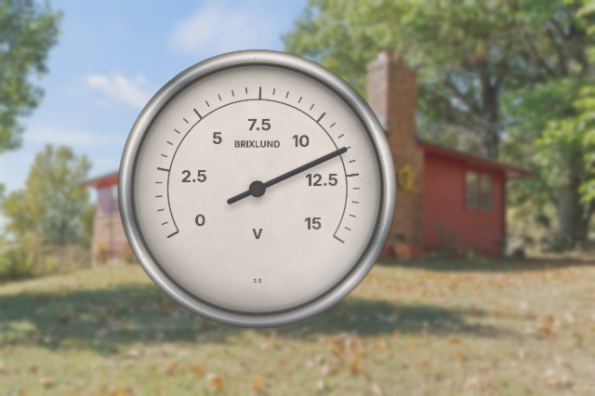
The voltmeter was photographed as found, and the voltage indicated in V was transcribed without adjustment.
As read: 11.5 V
